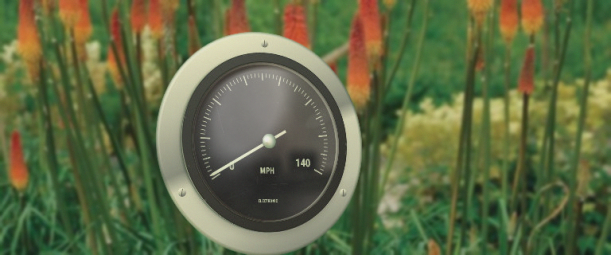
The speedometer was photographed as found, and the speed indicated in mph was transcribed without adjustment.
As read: 2 mph
